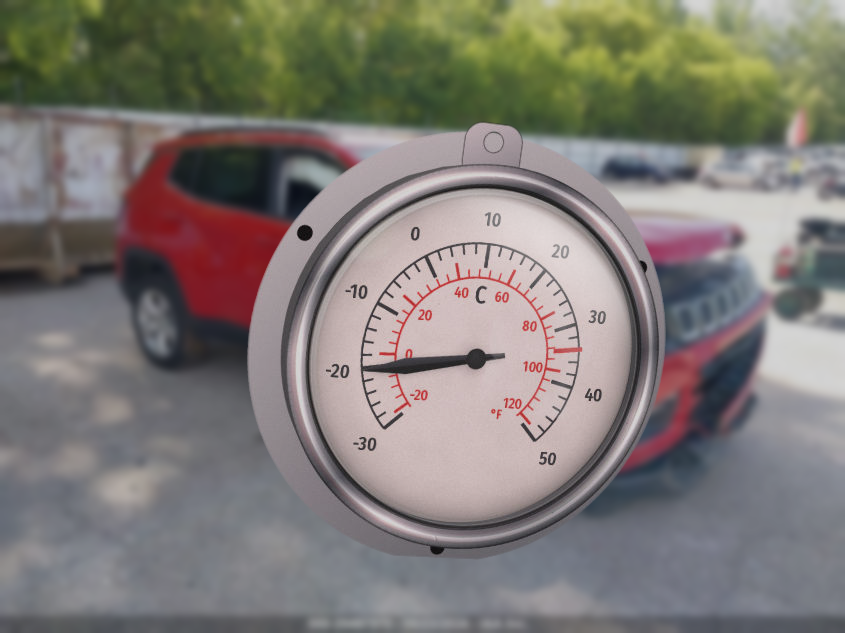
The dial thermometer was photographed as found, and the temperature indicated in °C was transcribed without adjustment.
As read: -20 °C
